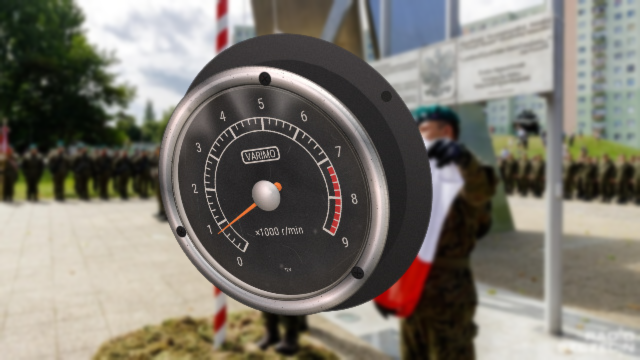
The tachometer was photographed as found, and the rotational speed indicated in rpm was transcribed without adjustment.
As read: 800 rpm
